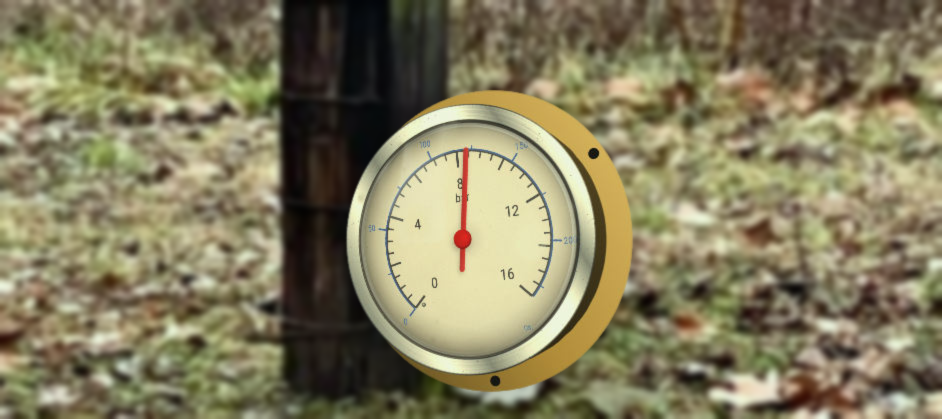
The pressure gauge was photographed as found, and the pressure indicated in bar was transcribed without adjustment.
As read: 8.5 bar
